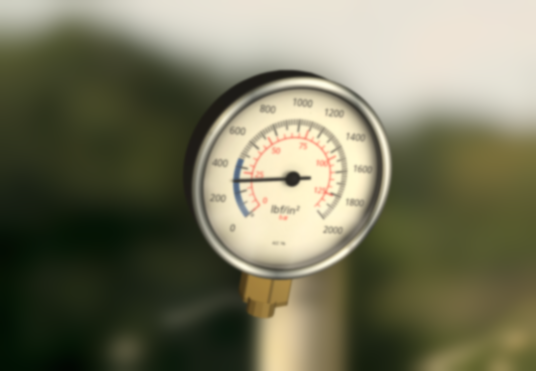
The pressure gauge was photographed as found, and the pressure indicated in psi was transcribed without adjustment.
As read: 300 psi
